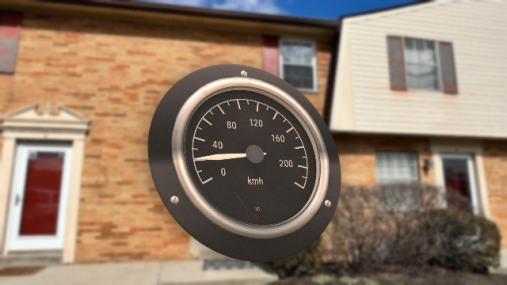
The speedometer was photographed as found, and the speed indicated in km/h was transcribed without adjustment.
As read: 20 km/h
